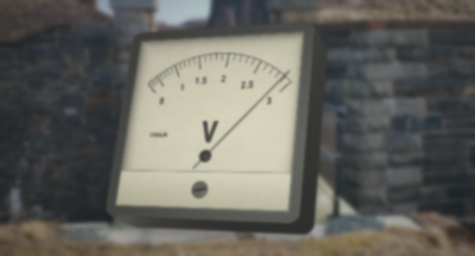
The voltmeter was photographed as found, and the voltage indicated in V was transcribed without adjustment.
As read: 2.9 V
